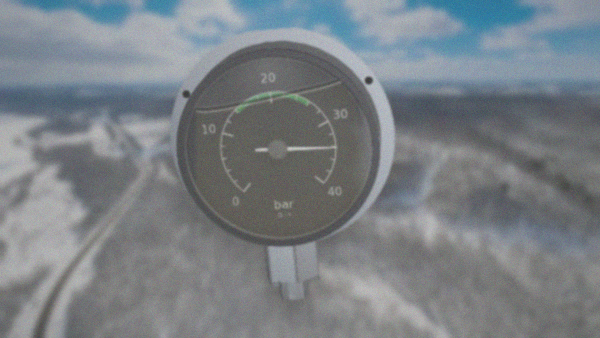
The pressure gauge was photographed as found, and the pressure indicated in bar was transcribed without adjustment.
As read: 34 bar
